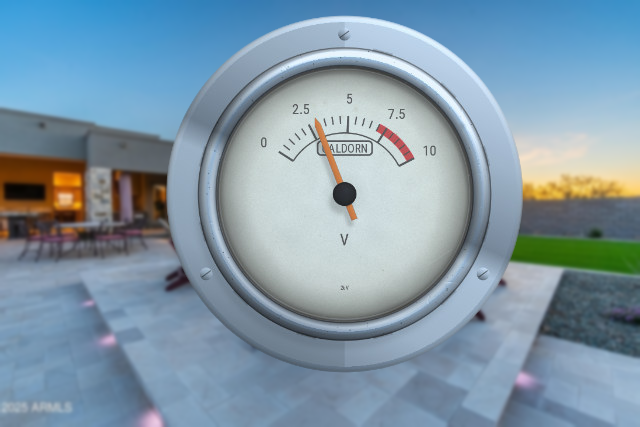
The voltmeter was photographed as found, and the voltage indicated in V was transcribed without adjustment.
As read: 3 V
